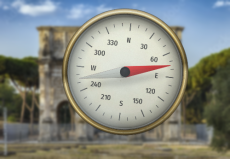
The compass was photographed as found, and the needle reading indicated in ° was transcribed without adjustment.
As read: 75 °
